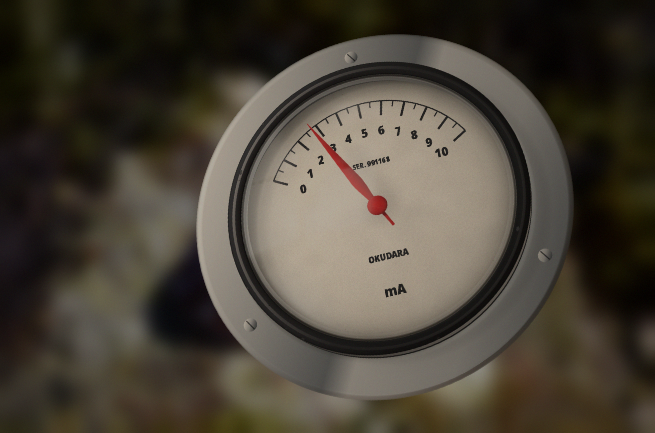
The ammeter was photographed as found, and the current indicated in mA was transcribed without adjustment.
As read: 2.75 mA
